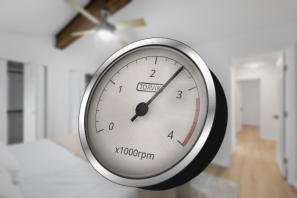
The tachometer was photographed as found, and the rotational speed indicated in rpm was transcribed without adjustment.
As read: 2600 rpm
